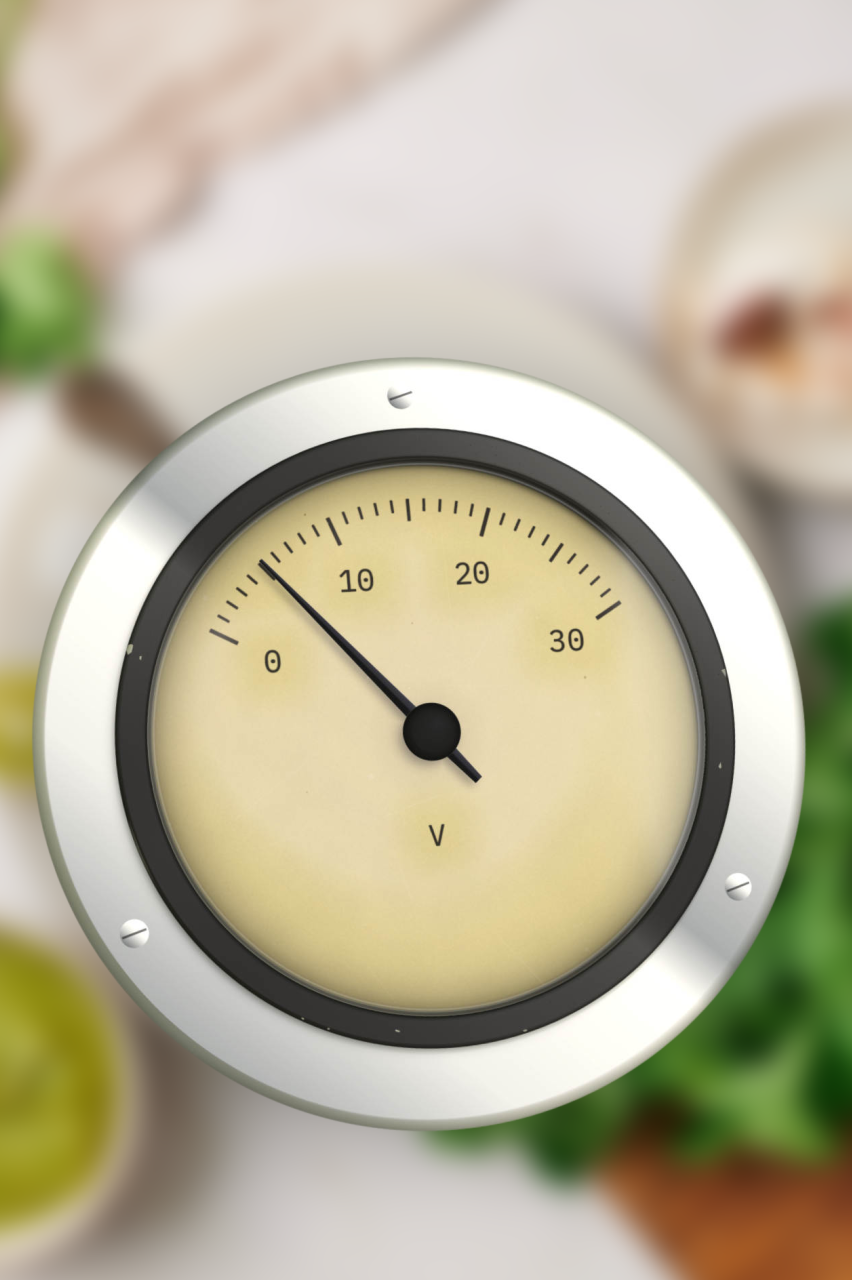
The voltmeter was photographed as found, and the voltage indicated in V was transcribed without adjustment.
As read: 5 V
